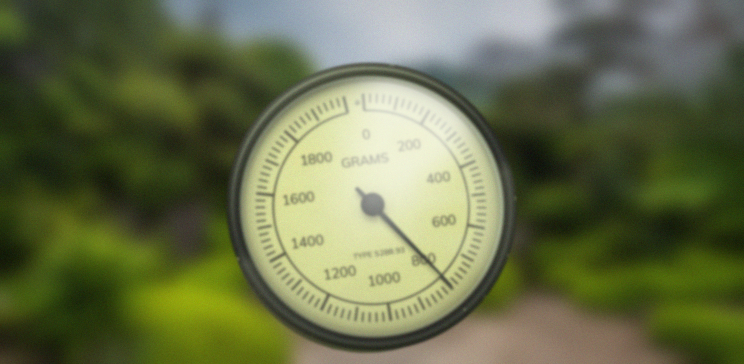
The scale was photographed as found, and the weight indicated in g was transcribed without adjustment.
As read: 800 g
